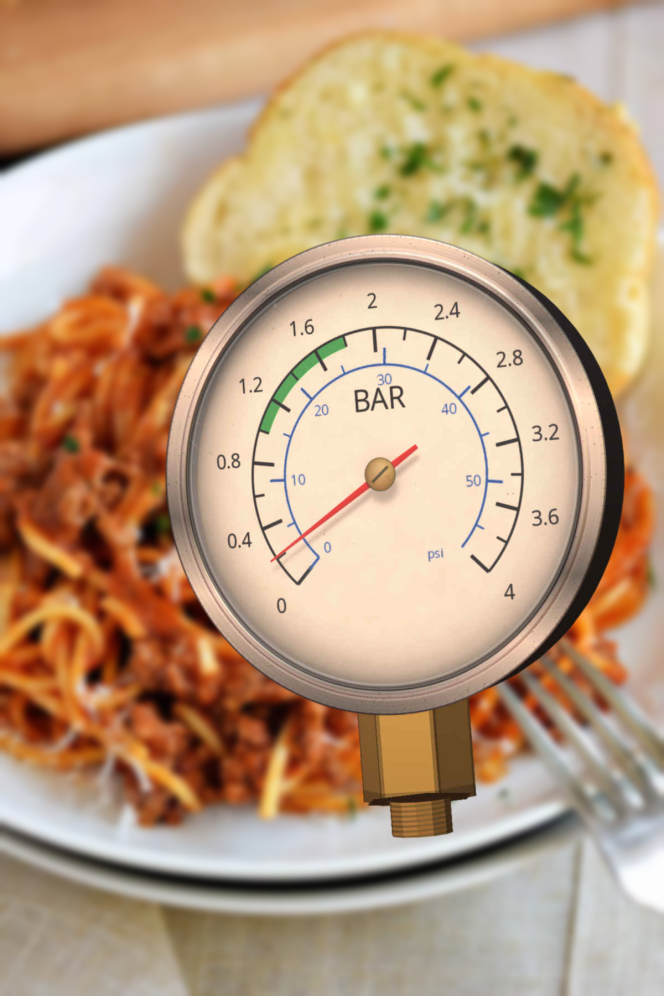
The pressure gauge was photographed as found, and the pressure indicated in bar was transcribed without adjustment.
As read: 0.2 bar
